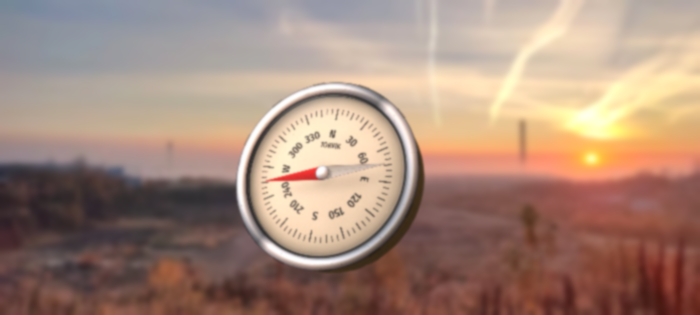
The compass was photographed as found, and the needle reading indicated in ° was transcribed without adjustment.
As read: 255 °
